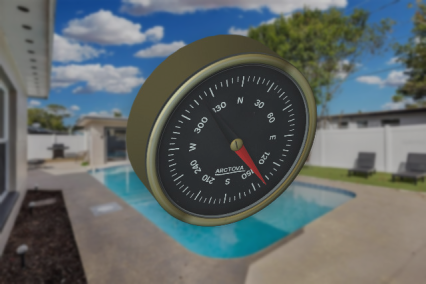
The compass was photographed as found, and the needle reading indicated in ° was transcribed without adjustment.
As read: 140 °
